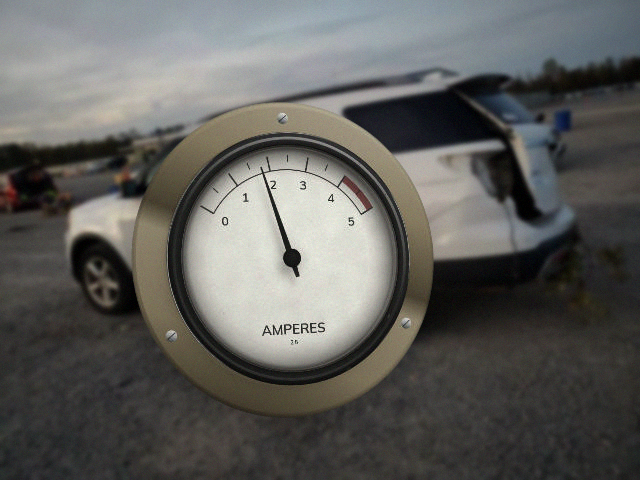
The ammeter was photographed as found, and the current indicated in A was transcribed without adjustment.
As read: 1.75 A
